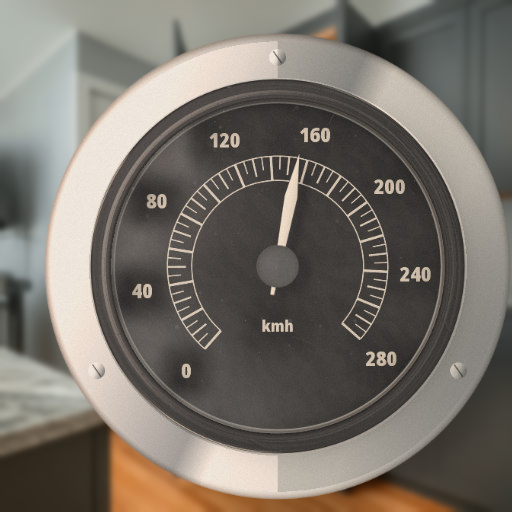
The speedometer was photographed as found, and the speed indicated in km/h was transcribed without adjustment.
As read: 155 km/h
